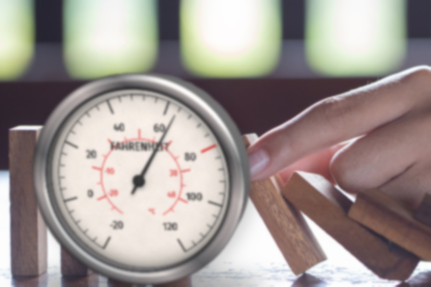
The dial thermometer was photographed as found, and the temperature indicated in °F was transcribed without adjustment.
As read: 64 °F
